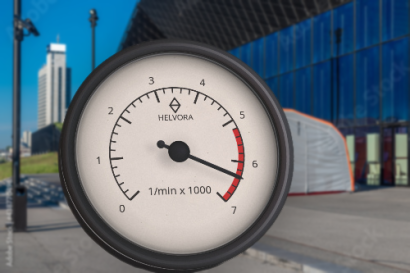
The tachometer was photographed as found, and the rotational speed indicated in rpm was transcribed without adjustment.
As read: 6400 rpm
